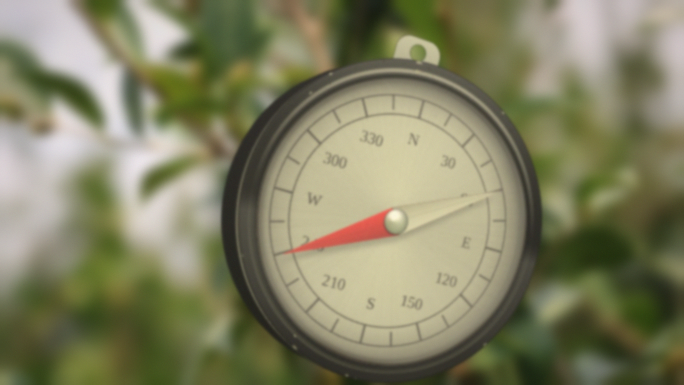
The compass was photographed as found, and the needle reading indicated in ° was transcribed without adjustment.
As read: 240 °
